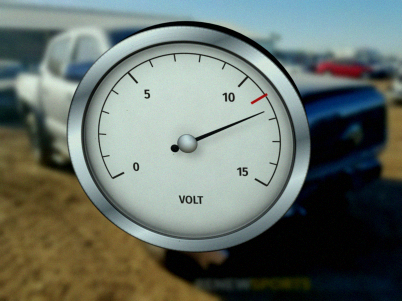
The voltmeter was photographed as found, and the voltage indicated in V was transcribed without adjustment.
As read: 11.5 V
